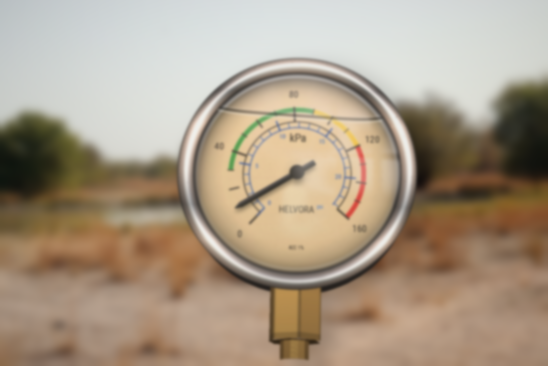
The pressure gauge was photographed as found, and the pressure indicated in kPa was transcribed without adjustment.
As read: 10 kPa
